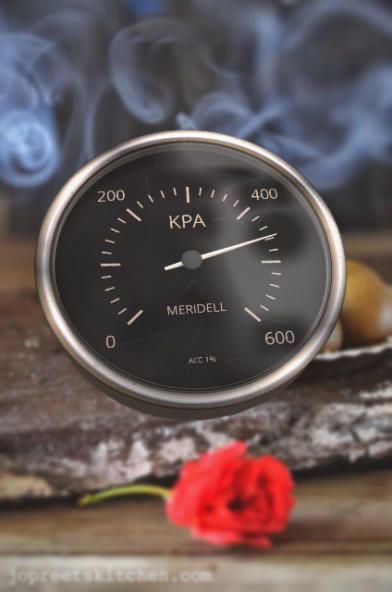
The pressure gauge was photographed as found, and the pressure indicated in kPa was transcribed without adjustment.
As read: 460 kPa
